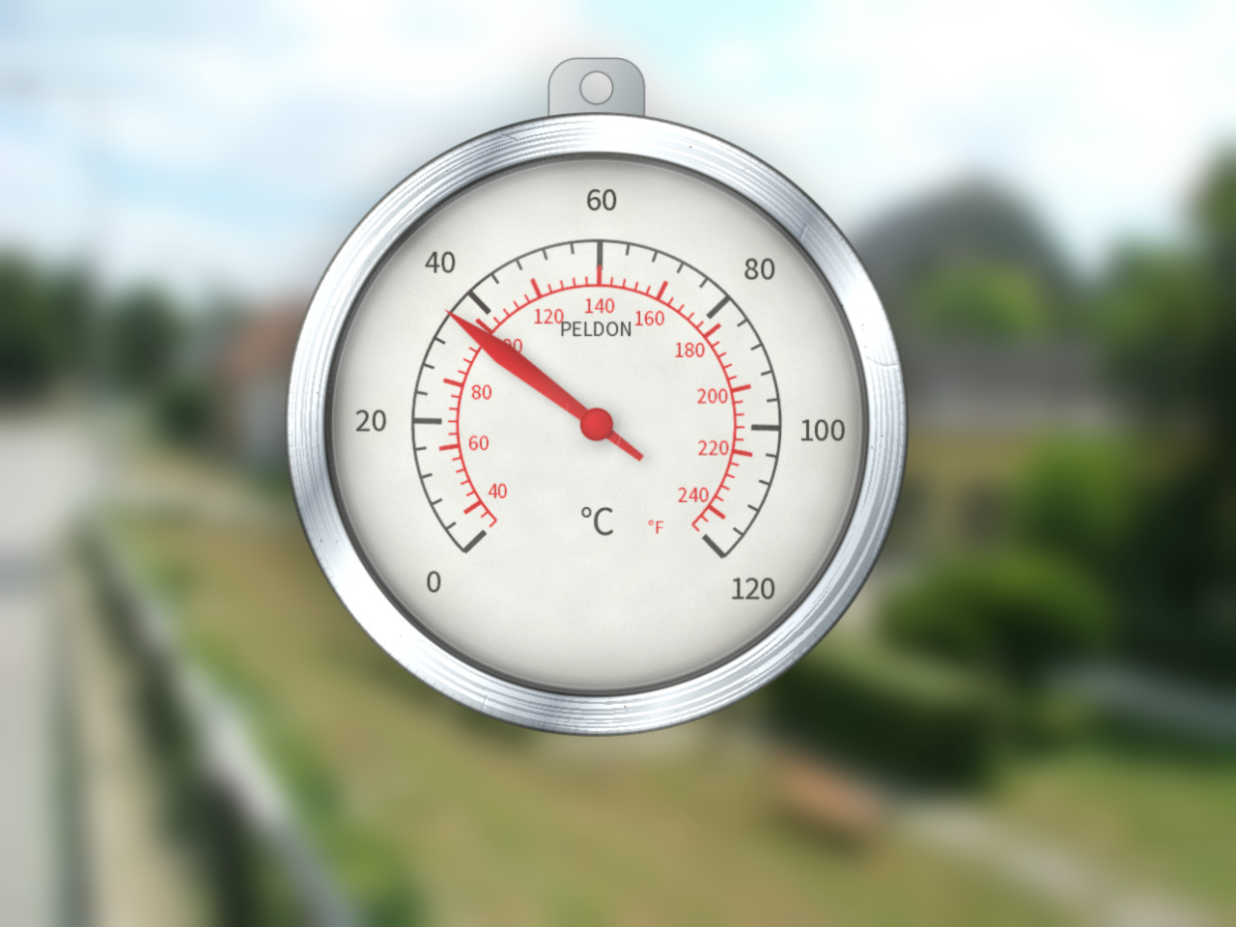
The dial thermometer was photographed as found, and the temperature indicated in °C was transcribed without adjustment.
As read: 36 °C
